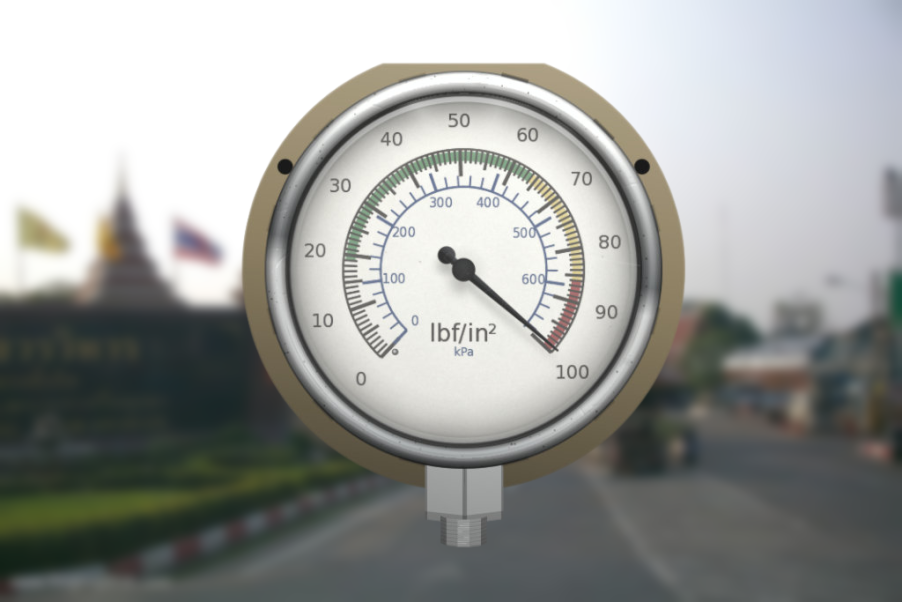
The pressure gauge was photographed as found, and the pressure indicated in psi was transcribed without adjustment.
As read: 99 psi
